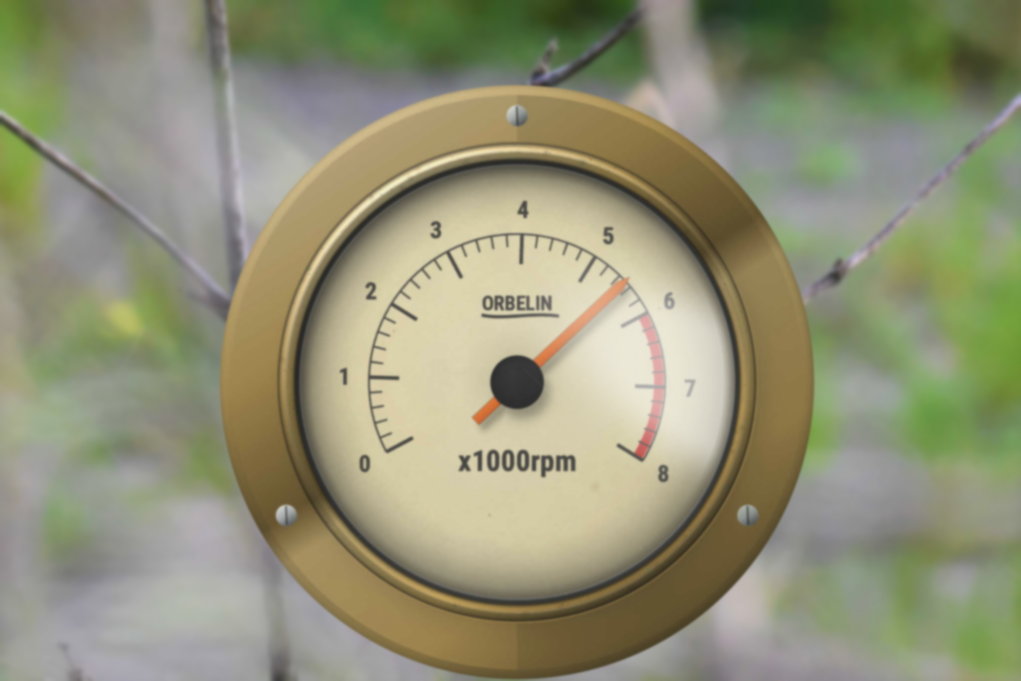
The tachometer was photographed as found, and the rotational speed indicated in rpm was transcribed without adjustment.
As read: 5500 rpm
